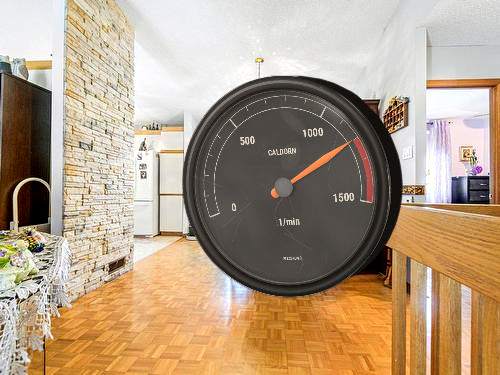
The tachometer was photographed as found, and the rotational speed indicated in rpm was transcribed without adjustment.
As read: 1200 rpm
